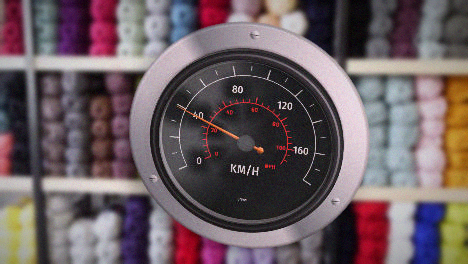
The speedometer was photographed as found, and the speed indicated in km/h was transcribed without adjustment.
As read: 40 km/h
